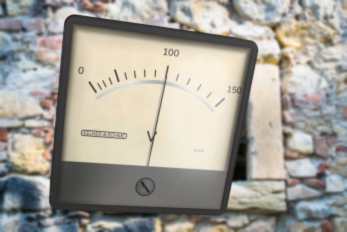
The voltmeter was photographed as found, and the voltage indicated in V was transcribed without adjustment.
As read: 100 V
